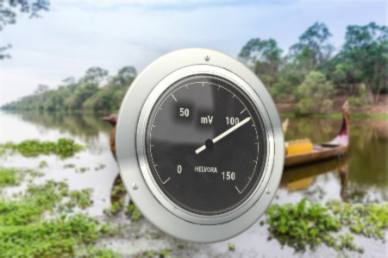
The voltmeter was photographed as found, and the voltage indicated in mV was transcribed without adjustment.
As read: 105 mV
